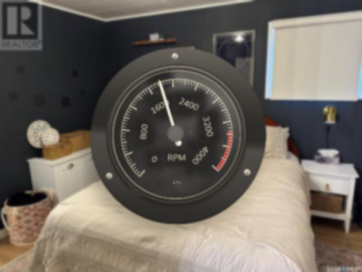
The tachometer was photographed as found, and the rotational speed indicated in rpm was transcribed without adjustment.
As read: 1800 rpm
